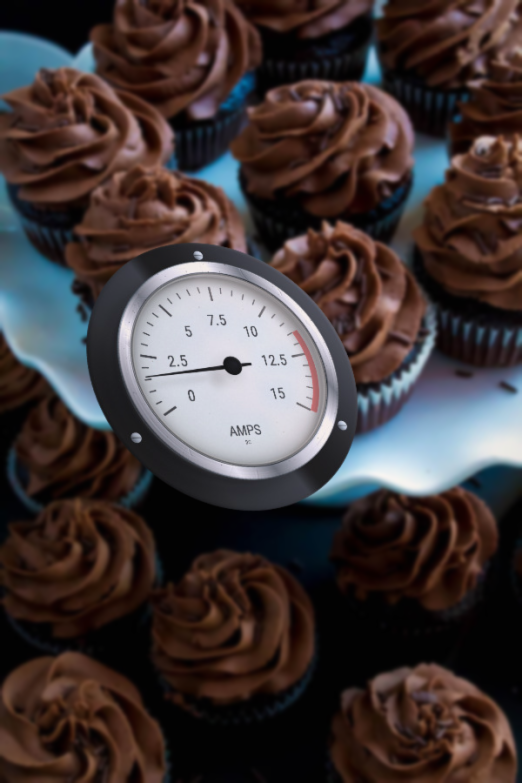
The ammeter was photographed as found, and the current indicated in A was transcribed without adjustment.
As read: 1.5 A
